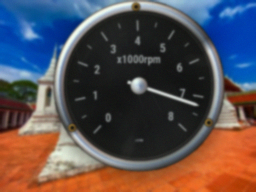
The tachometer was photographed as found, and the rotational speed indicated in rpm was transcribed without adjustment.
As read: 7250 rpm
